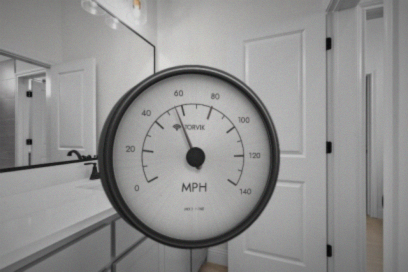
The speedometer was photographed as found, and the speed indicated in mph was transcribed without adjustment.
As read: 55 mph
